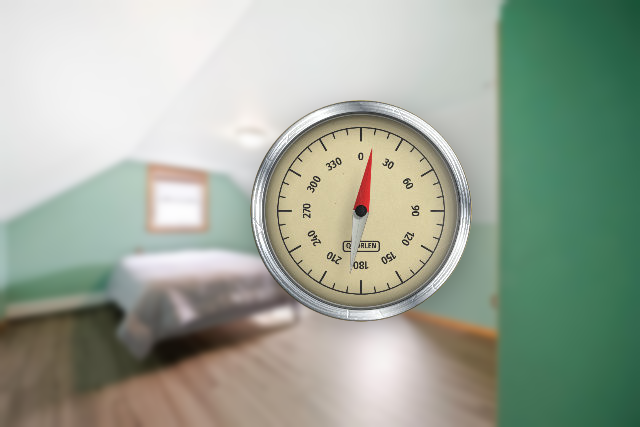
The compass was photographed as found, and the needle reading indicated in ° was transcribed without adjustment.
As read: 10 °
